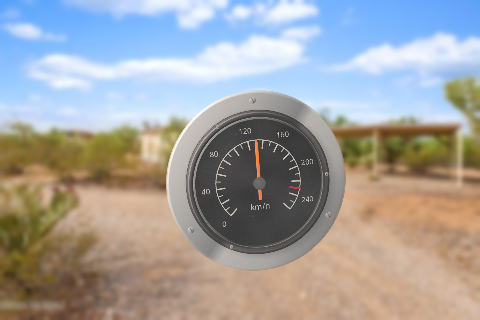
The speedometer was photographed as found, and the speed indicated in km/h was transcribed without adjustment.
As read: 130 km/h
